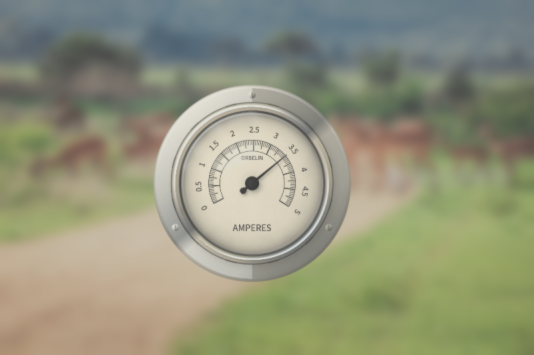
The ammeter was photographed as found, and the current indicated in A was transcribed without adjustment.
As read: 3.5 A
